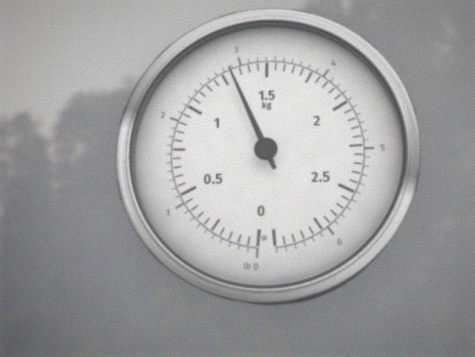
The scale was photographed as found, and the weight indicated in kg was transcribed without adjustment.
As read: 1.3 kg
